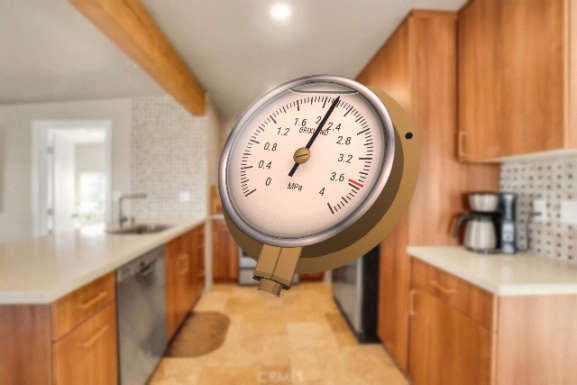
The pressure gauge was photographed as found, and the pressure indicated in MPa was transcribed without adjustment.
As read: 2.2 MPa
